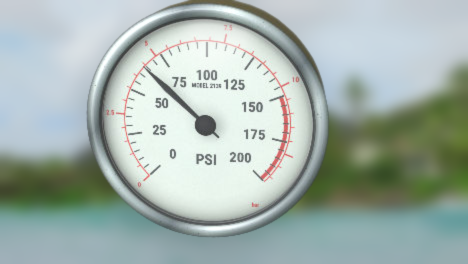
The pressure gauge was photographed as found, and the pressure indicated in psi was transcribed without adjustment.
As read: 65 psi
